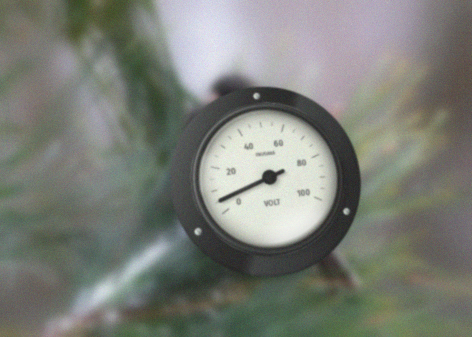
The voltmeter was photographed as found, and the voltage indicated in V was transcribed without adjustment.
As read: 5 V
